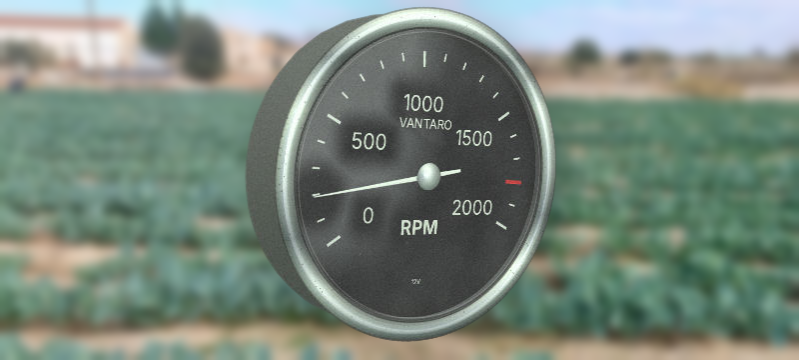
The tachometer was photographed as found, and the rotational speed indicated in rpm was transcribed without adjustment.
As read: 200 rpm
